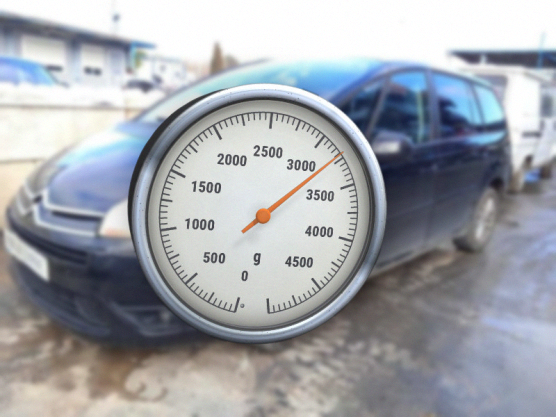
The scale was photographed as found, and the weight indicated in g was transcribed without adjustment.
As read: 3200 g
